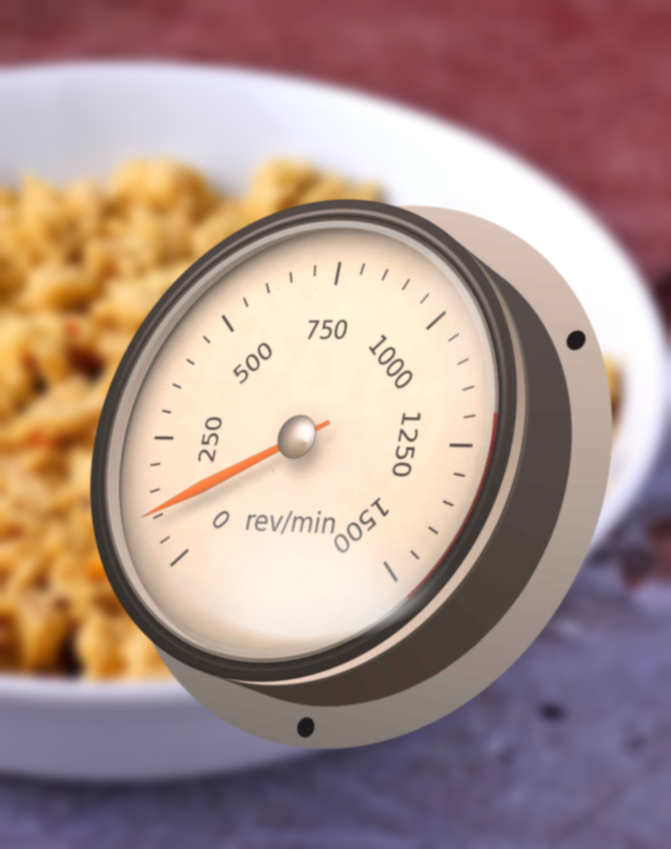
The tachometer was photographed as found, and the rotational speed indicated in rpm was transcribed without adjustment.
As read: 100 rpm
